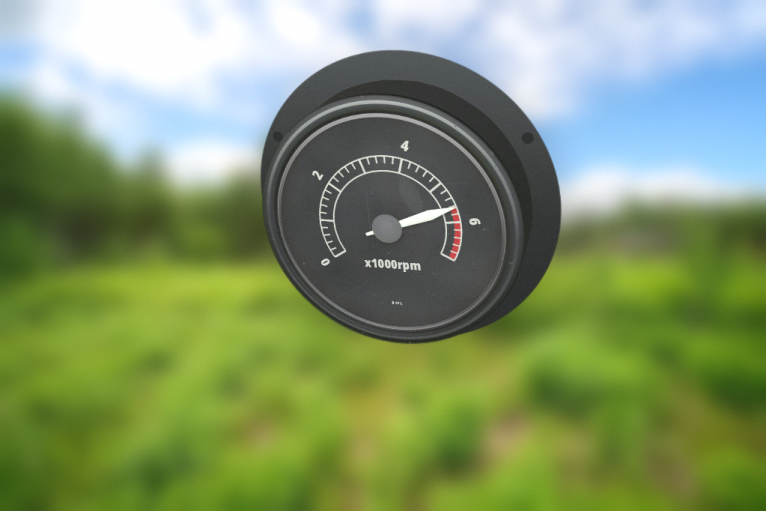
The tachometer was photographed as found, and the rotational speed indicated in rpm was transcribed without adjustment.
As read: 5600 rpm
